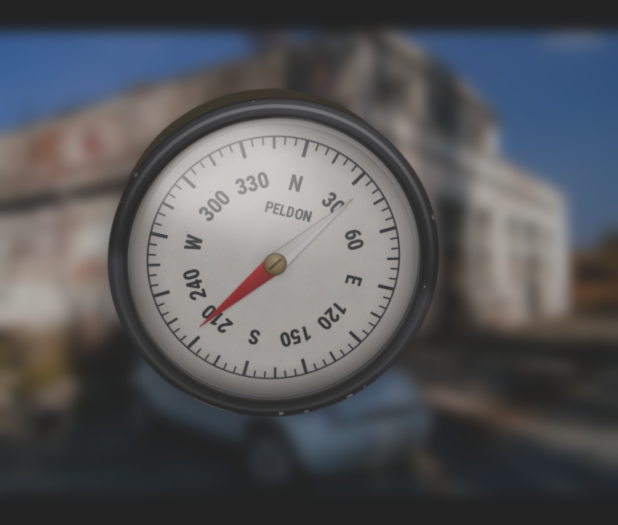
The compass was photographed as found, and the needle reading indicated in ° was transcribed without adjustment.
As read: 215 °
